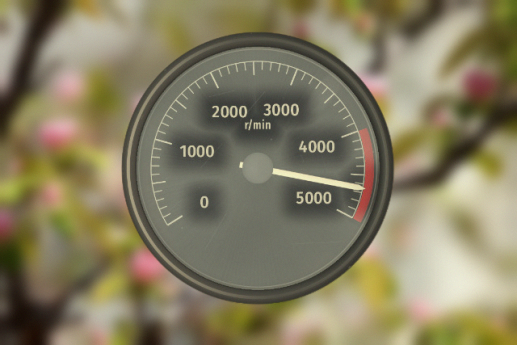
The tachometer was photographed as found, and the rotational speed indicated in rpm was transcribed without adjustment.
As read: 4650 rpm
